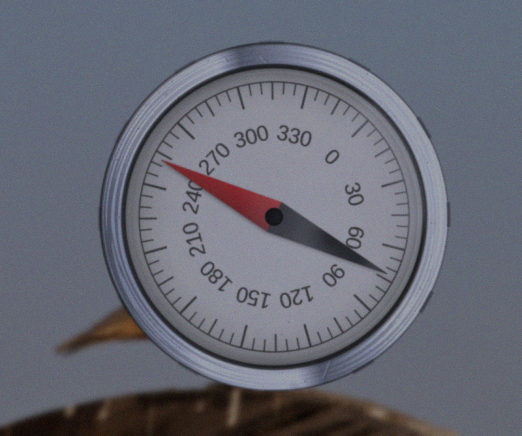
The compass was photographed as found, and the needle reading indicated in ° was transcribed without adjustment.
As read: 252.5 °
